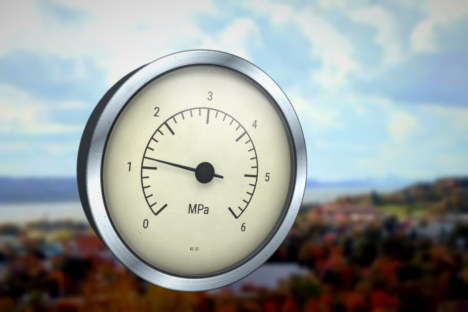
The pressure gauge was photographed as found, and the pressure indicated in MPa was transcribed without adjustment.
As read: 1.2 MPa
